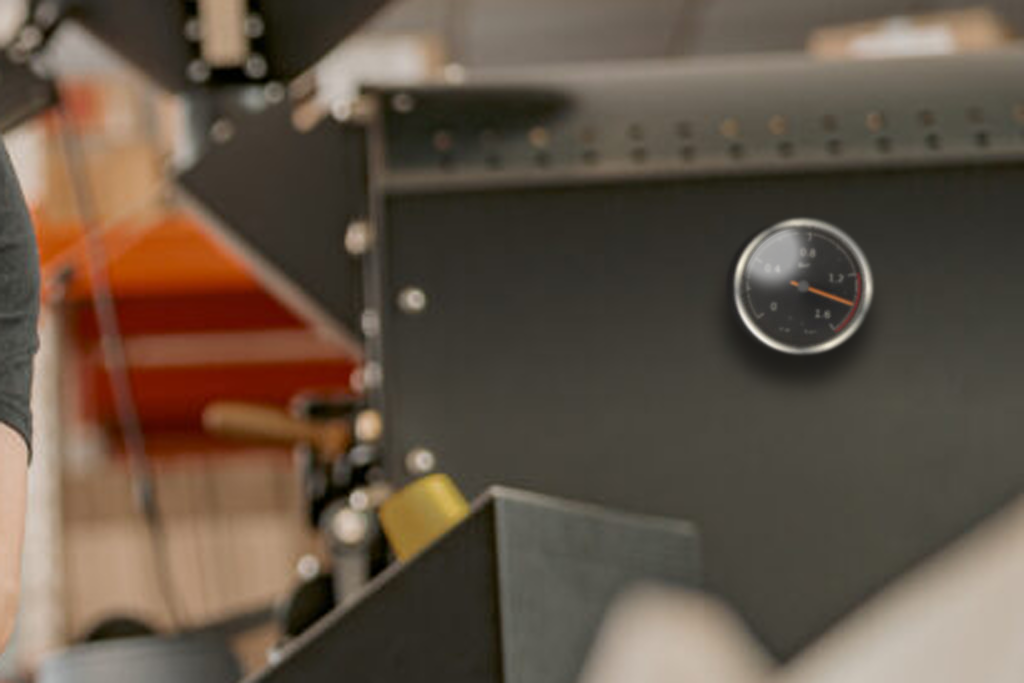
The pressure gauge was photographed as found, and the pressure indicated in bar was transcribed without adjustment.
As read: 1.4 bar
